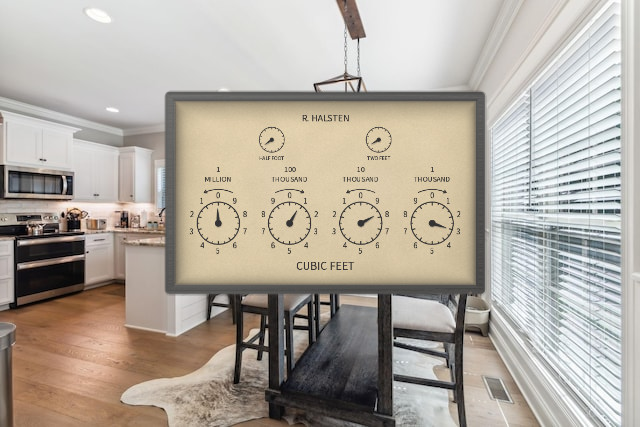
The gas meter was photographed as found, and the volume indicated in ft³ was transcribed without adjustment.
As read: 8300 ft³
